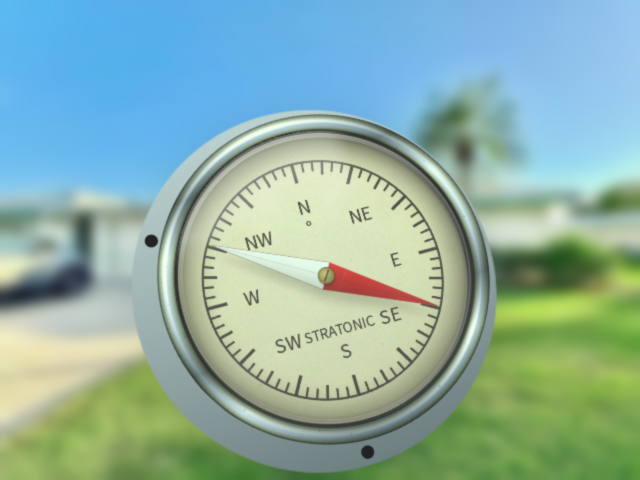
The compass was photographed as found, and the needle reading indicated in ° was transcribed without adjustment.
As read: 120 °
